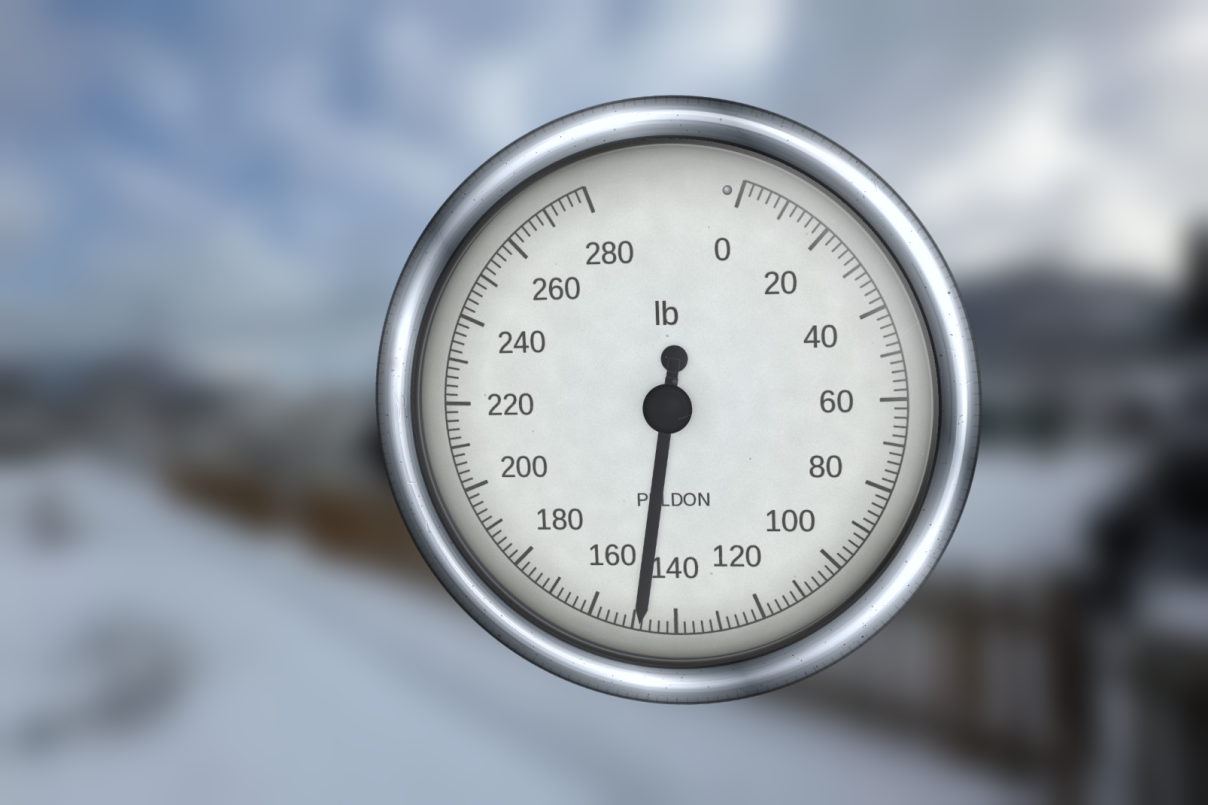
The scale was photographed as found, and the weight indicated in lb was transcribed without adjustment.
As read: 148 lb
